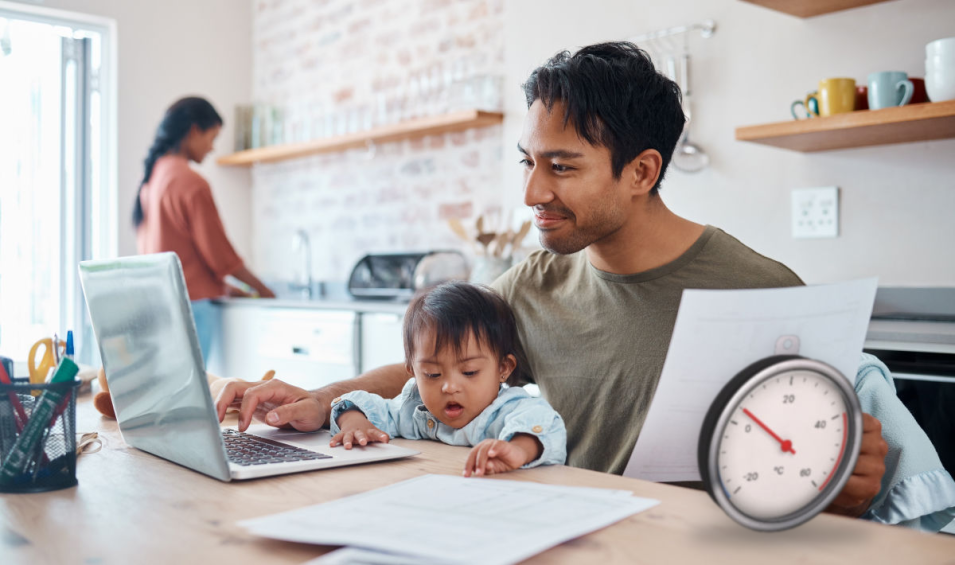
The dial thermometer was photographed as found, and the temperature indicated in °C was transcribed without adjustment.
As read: 4 °C
